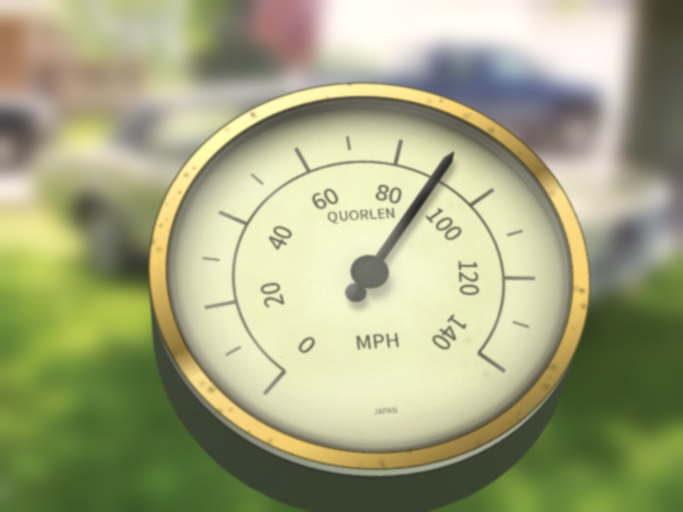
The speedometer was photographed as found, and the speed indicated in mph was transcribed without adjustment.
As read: 90 mph
